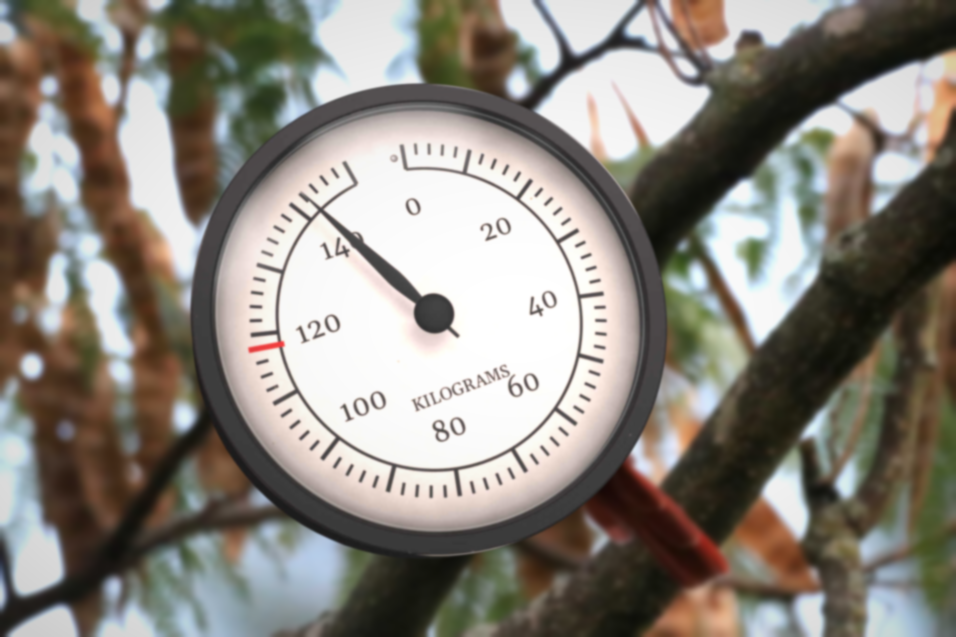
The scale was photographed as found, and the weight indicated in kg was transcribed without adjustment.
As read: 142 kg
